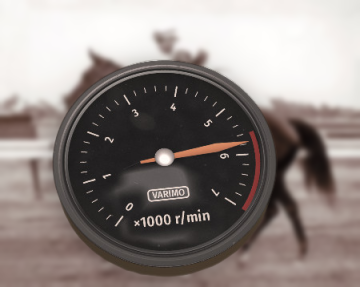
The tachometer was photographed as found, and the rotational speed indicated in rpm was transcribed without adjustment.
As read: 5800 rpm
